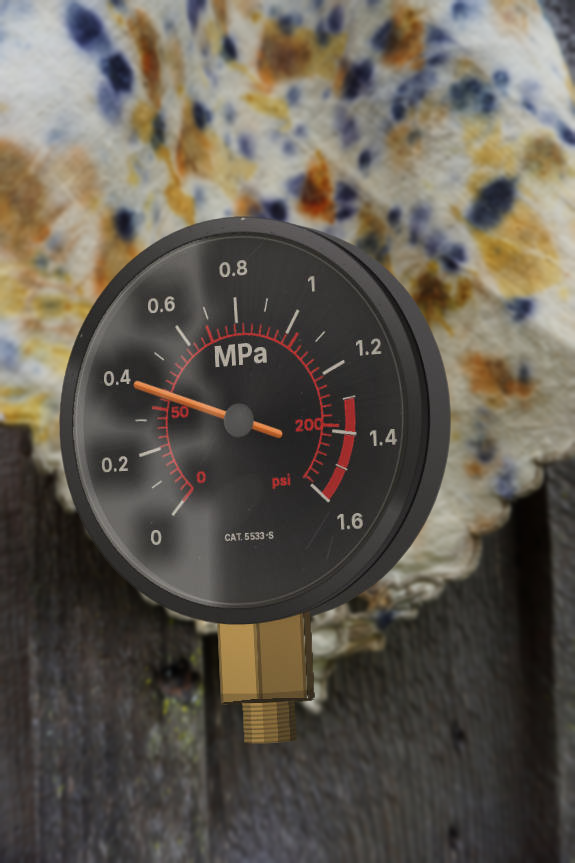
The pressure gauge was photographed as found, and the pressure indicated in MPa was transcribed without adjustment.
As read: 0.4 MPa
